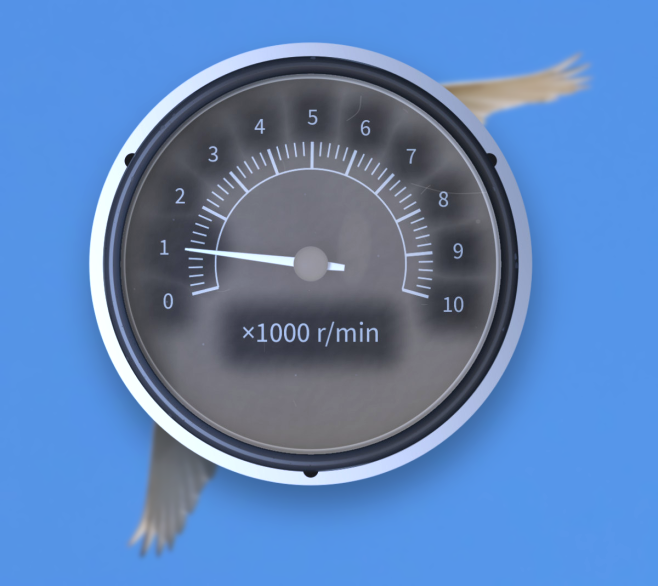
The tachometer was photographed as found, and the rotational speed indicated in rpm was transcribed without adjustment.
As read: 1000 rpm
